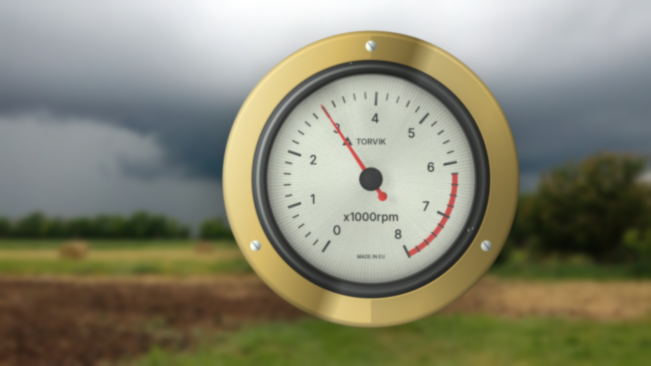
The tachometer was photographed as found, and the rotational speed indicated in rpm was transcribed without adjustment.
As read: 3000 rpm
